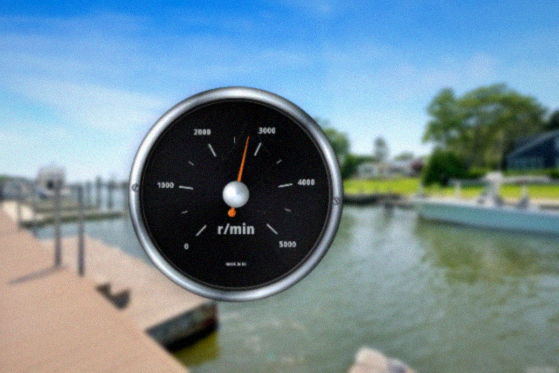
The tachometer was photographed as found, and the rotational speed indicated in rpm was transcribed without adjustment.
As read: 2750 rpm
